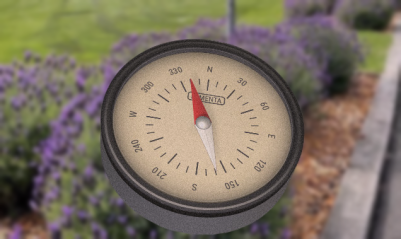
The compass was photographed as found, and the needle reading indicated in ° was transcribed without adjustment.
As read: 340 °
